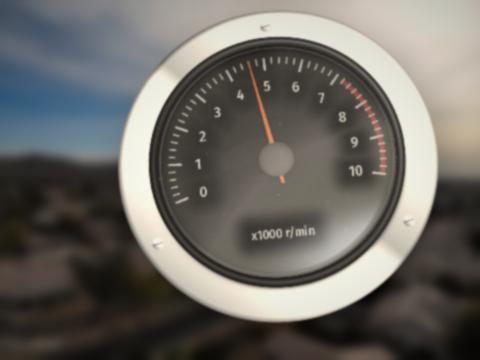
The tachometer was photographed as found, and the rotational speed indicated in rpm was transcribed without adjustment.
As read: 4600 rpm
